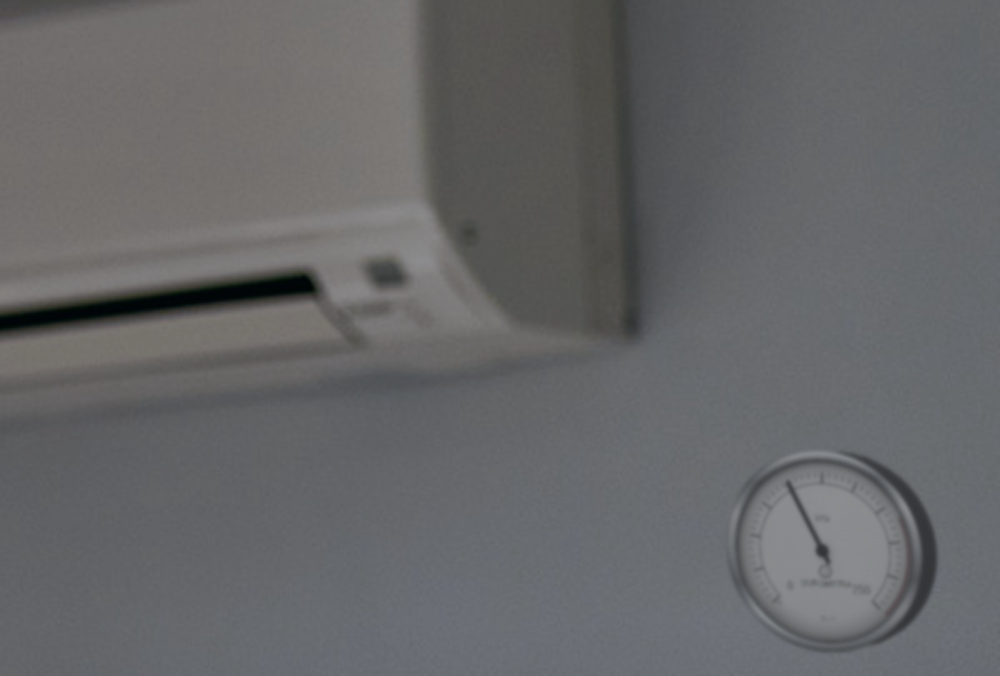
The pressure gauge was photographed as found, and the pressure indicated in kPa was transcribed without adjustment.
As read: 100 kPa
